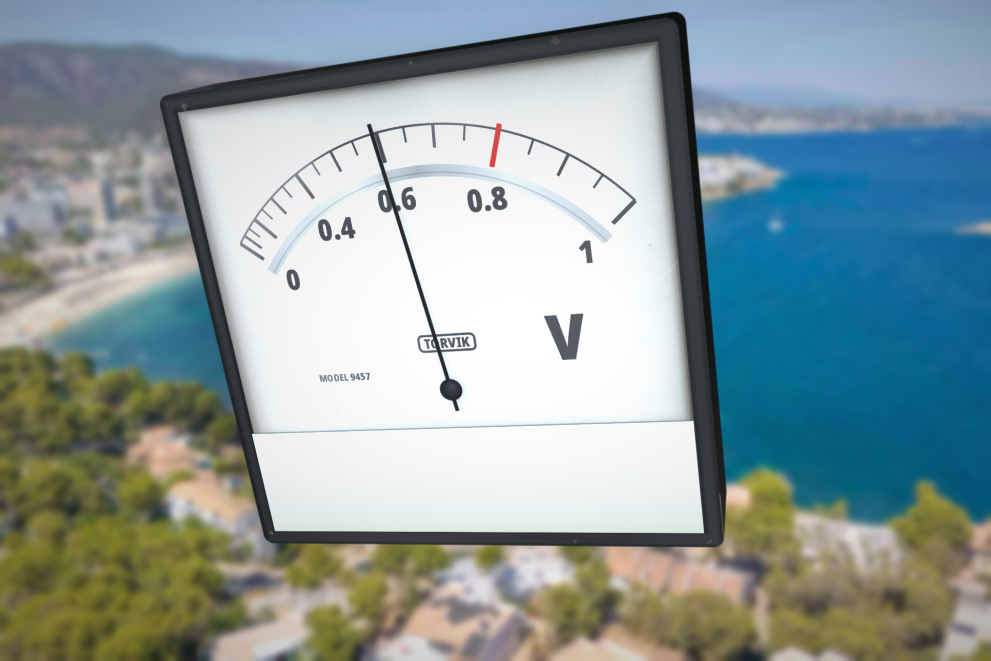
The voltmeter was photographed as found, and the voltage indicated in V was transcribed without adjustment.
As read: 0.6 V
